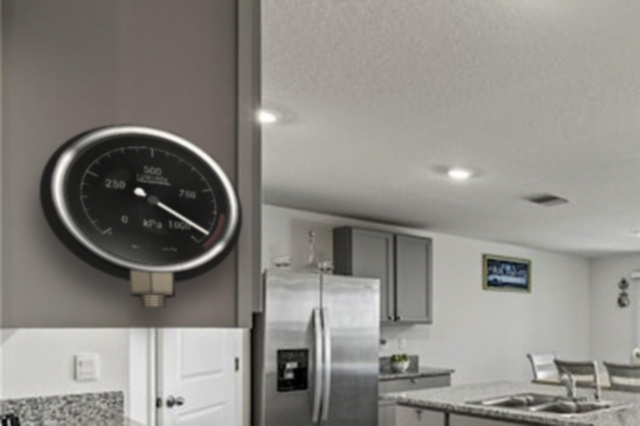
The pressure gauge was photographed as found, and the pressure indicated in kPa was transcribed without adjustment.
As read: 950 kPa
